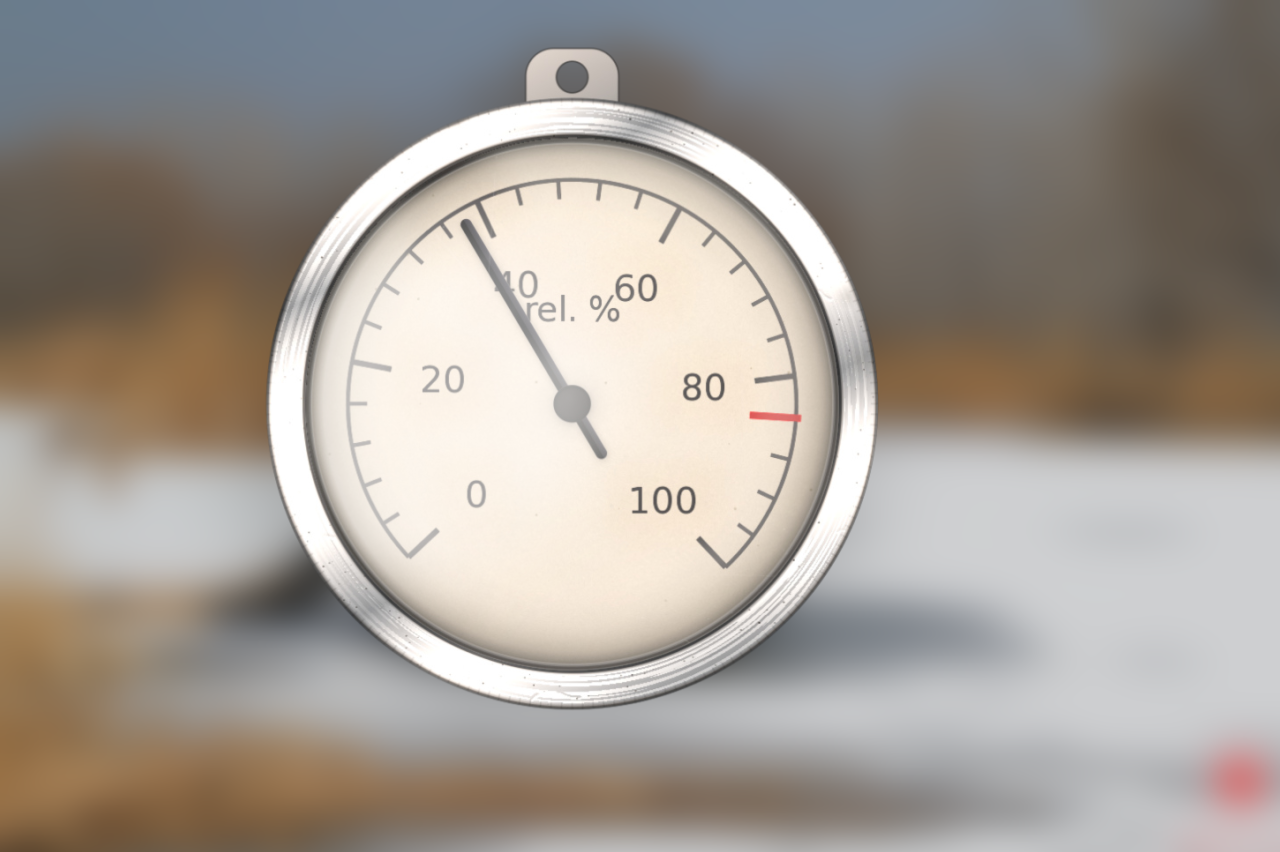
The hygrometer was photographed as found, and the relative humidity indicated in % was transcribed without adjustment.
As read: 38 %
